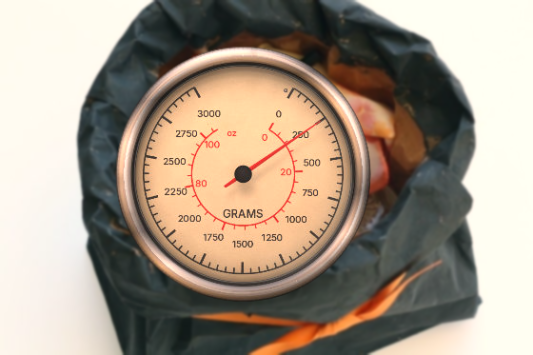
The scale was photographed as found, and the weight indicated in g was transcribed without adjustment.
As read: 250 g
